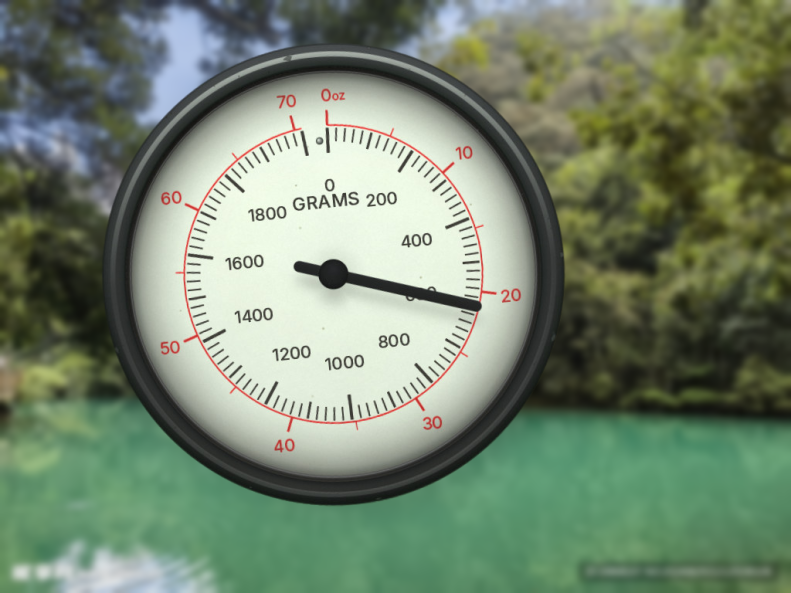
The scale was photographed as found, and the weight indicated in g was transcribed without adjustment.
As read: 600 g
